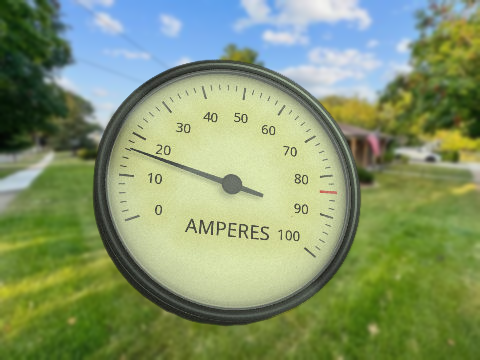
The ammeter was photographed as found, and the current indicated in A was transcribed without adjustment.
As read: 16 A
